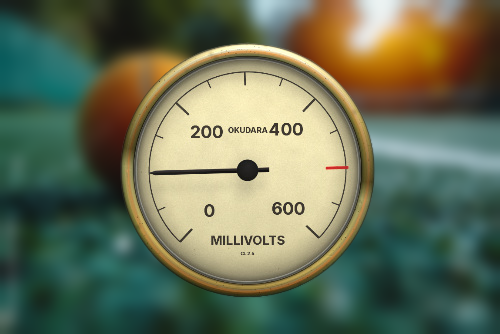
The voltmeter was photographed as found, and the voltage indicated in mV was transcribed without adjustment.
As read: 100 mV
